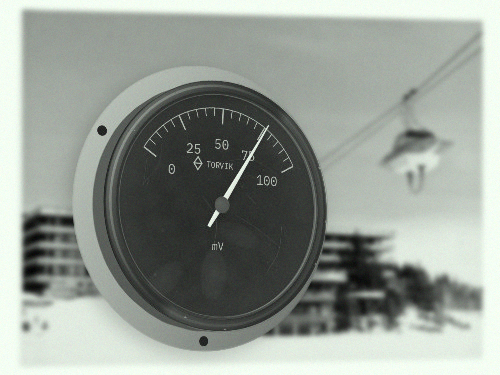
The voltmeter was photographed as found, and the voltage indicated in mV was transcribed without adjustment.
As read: 75 mV
